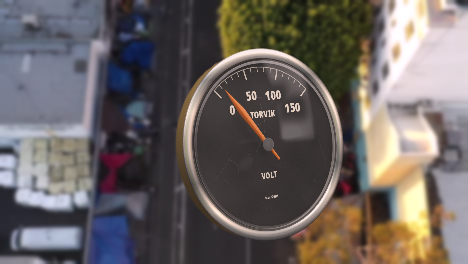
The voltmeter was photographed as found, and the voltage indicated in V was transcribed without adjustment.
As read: 10 V
